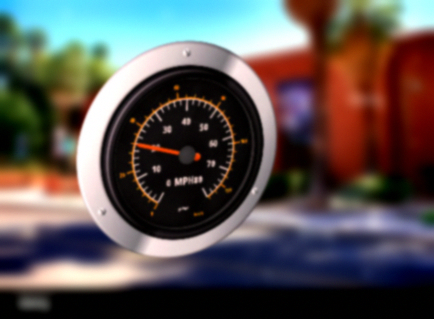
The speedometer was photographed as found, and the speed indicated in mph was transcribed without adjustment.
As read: 20 mph
